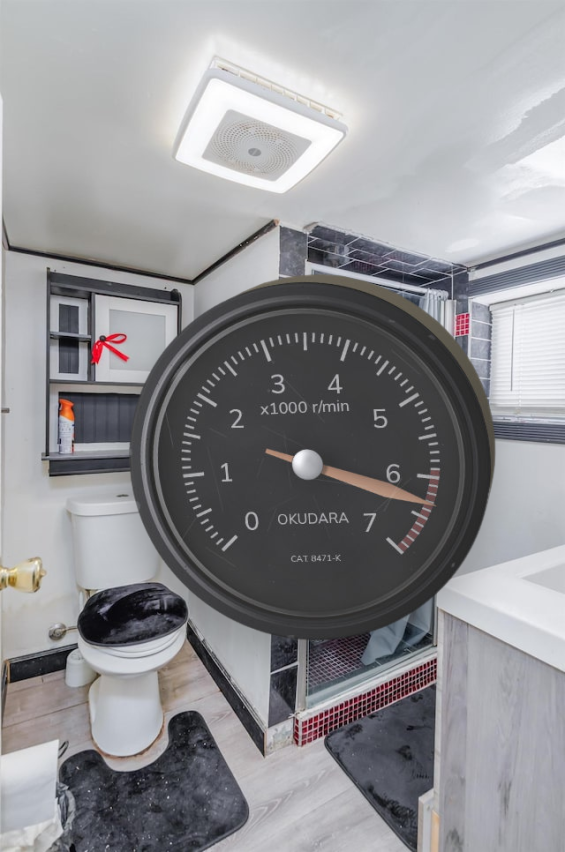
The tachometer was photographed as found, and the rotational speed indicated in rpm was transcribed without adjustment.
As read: 6300 rpm
